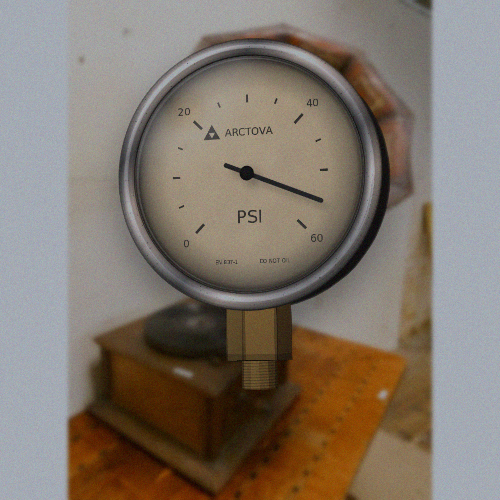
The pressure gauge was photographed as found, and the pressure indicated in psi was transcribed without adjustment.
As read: 55 psi
